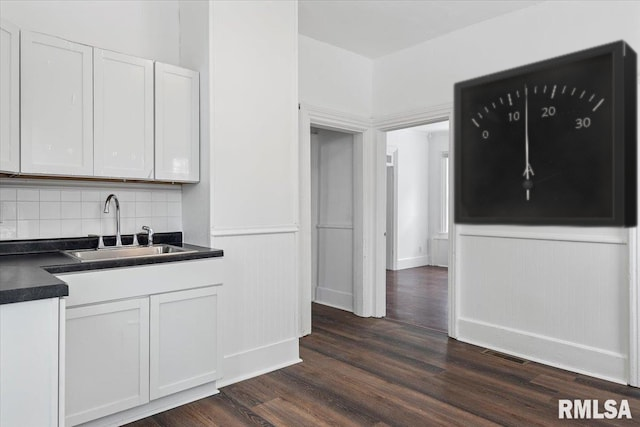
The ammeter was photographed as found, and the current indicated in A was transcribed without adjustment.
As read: 14 A
